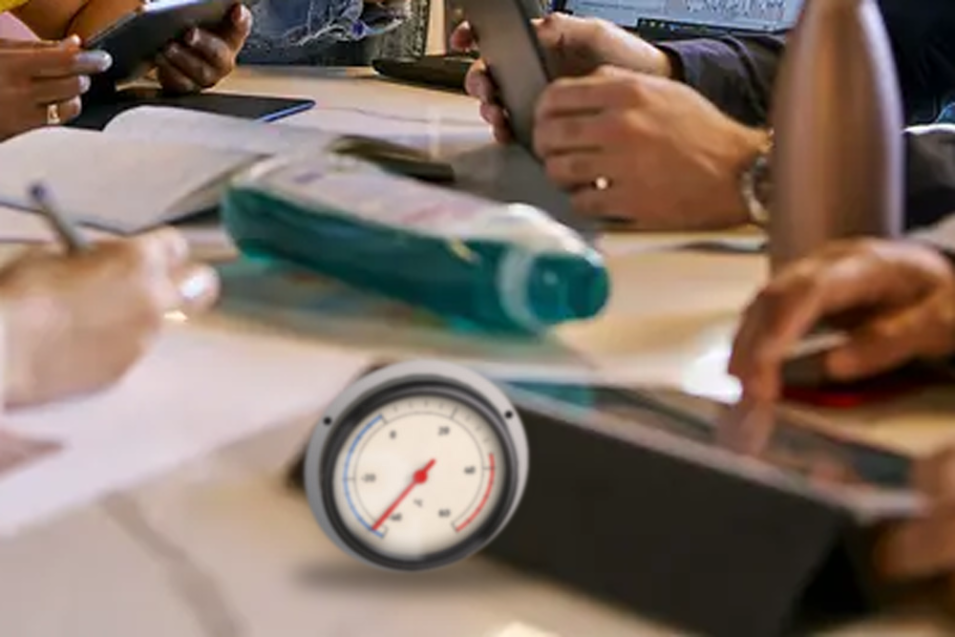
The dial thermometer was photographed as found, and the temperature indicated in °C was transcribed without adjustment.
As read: -36 °C
